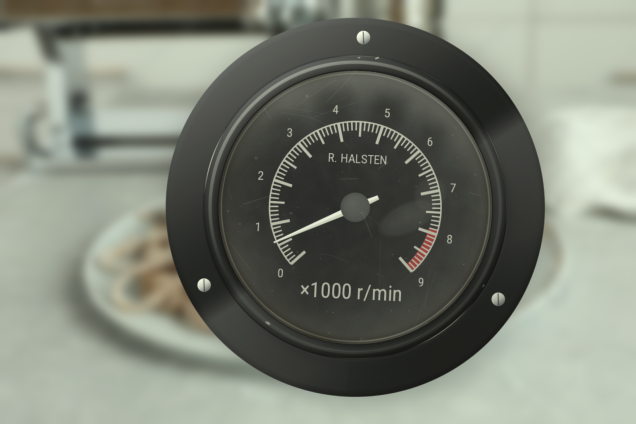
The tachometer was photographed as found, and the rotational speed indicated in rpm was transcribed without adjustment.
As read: 600 rpm
